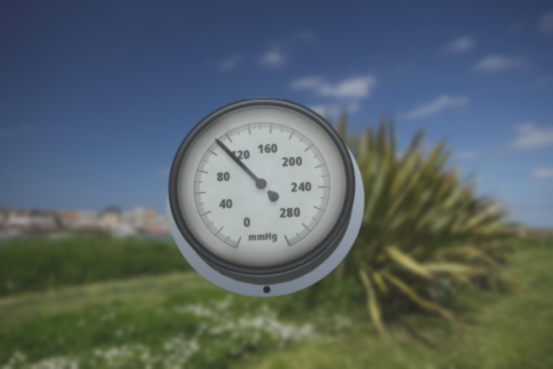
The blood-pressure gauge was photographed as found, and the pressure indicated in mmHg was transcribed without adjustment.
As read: 110 mmHg
